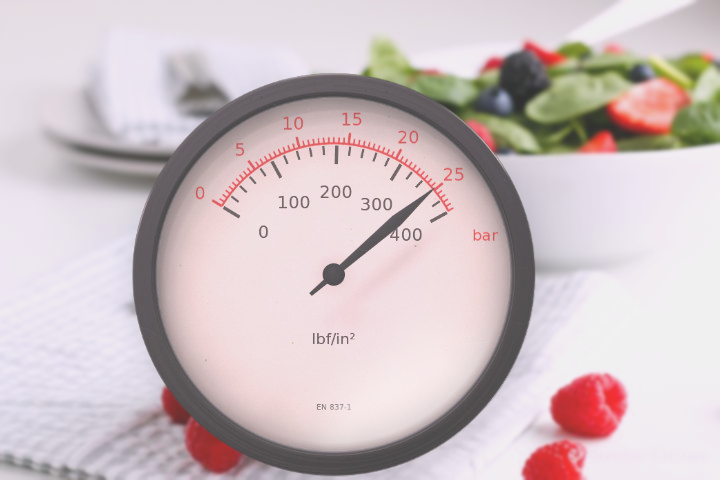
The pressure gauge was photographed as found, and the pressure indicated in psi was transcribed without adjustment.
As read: 360 psi
